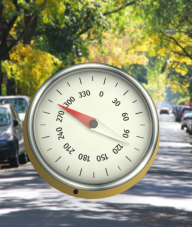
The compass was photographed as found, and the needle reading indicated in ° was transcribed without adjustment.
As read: 285 °
